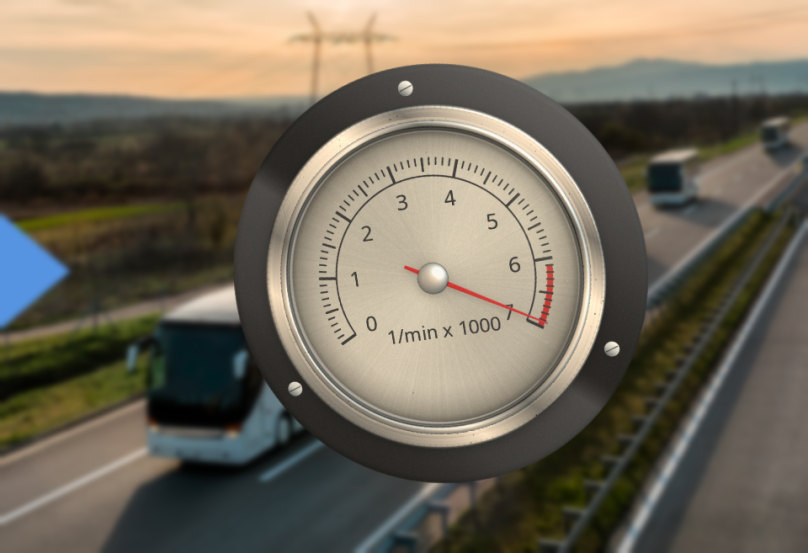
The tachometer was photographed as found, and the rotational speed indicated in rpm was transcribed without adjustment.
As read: 6900 rpm
